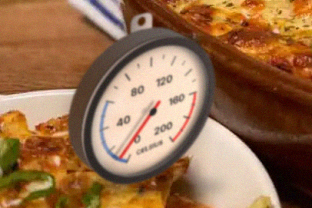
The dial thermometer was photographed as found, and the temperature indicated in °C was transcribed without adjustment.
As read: 10 °C
